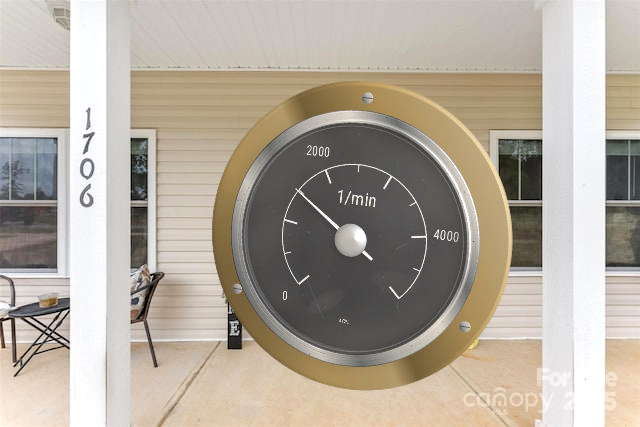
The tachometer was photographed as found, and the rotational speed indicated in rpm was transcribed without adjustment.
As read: 1500 rpm
